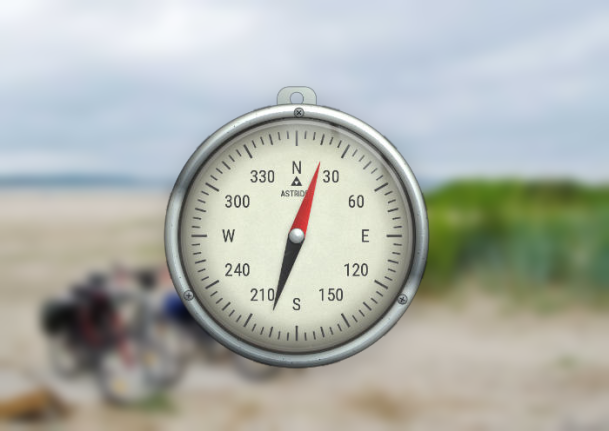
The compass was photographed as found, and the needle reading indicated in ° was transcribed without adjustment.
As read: 17.5 °
